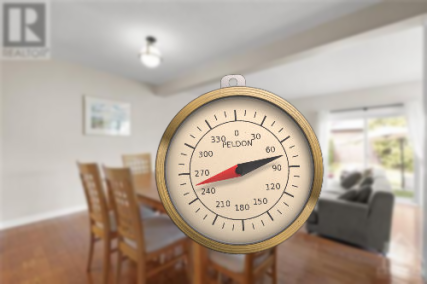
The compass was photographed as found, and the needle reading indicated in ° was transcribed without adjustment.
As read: 255 °
